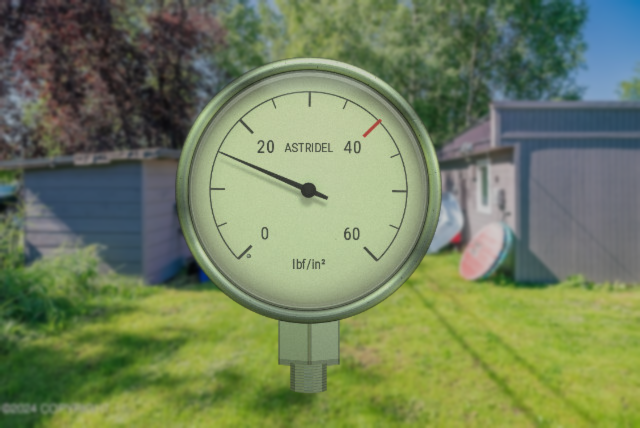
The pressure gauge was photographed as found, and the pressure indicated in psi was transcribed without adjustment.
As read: 15 psi
